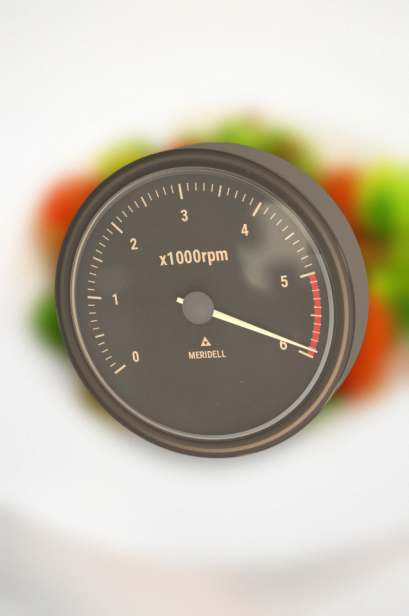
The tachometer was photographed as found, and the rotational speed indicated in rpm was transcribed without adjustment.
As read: 5900 rpm
